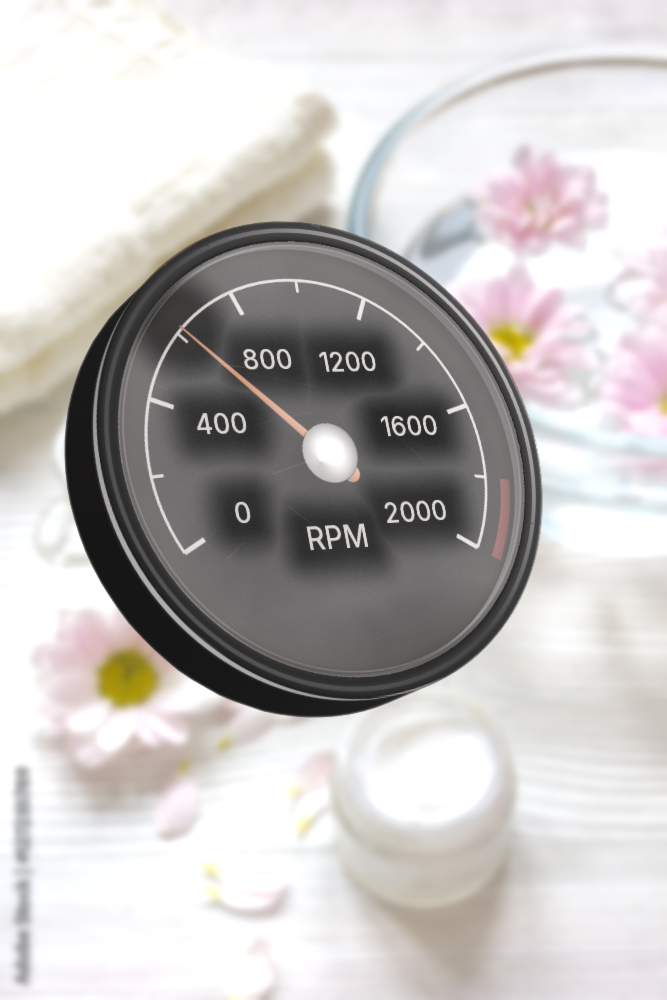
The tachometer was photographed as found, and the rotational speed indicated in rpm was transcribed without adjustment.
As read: 600 rpm
